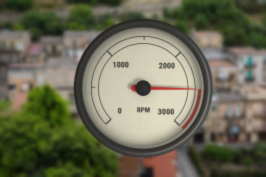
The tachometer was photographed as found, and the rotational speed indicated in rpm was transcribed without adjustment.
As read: 2500 rpm
